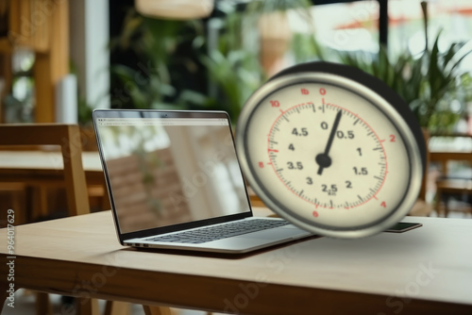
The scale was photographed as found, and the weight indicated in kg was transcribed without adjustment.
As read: 0.25 kg
